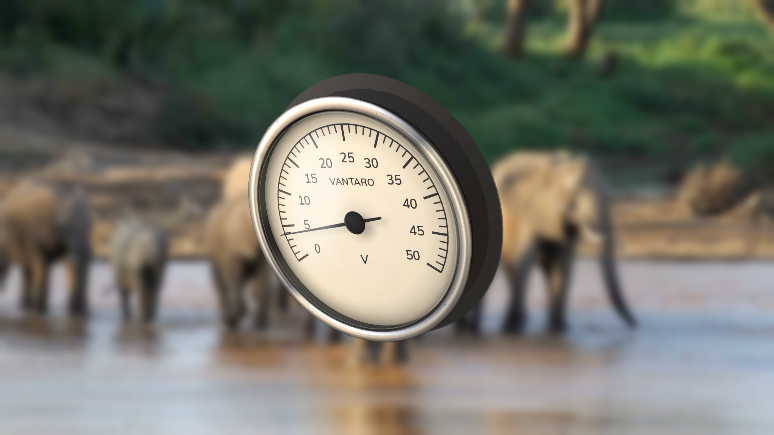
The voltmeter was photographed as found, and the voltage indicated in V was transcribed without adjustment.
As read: 4 V
